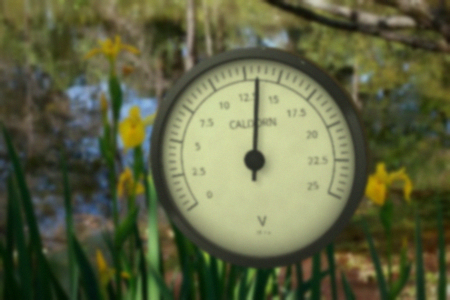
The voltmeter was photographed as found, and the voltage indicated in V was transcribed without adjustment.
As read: 13.5 V
